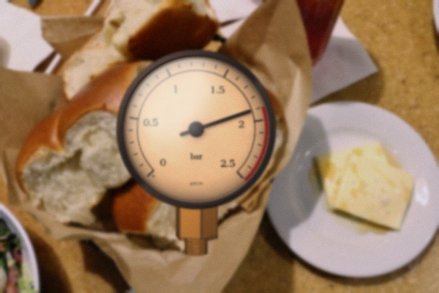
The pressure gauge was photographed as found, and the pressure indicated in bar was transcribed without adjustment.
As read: 1.9 bar
